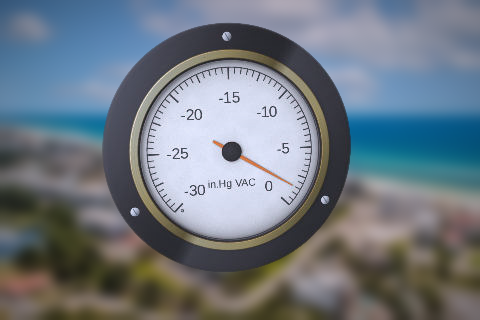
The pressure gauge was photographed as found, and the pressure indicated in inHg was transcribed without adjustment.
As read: -1.5 inHg
